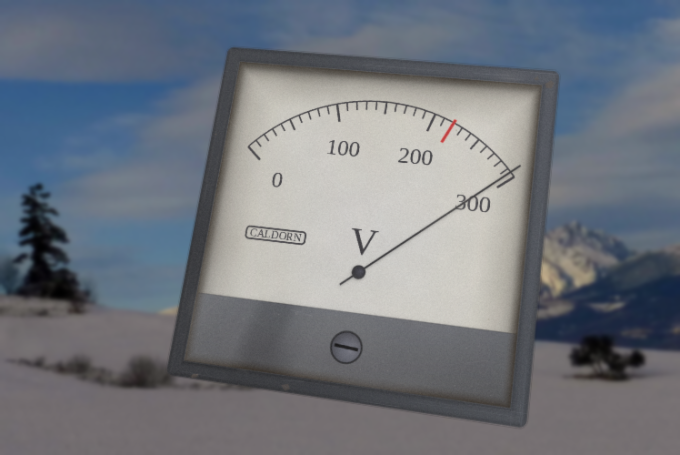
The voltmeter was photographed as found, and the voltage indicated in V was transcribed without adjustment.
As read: 295 V
